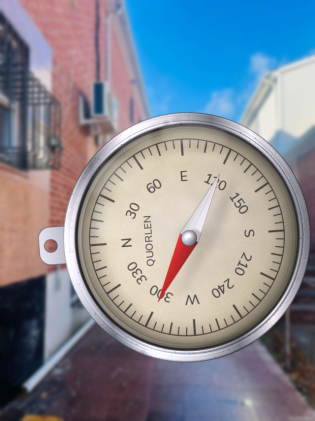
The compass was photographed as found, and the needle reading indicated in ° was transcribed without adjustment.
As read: 300 °
